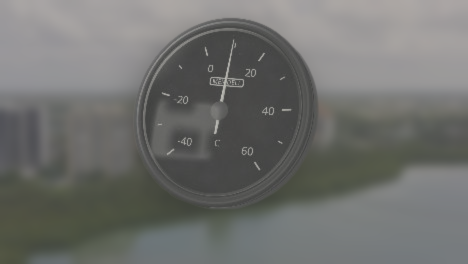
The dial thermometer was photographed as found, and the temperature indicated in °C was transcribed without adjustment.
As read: 10 °C
